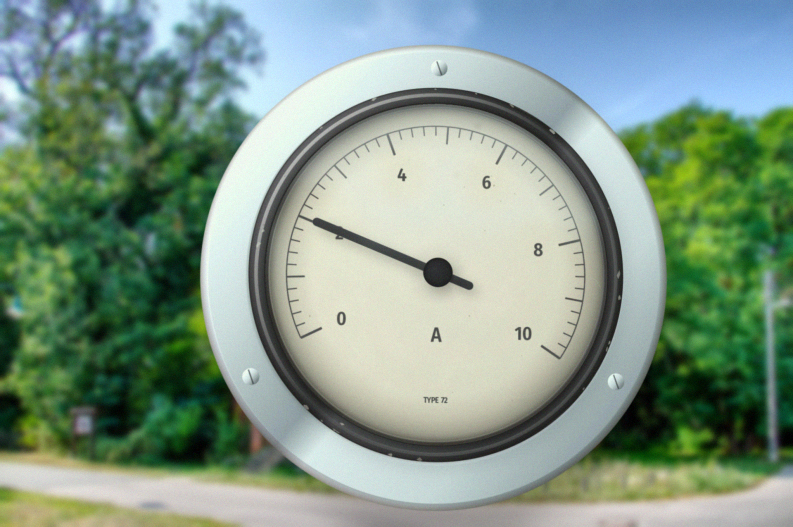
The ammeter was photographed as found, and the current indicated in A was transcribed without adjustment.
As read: 2 A
